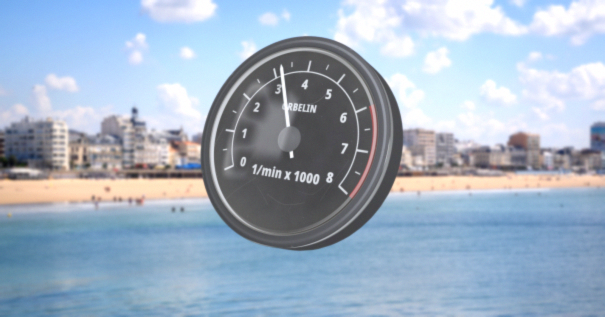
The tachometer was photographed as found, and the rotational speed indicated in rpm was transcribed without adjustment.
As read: 3250 rpm
